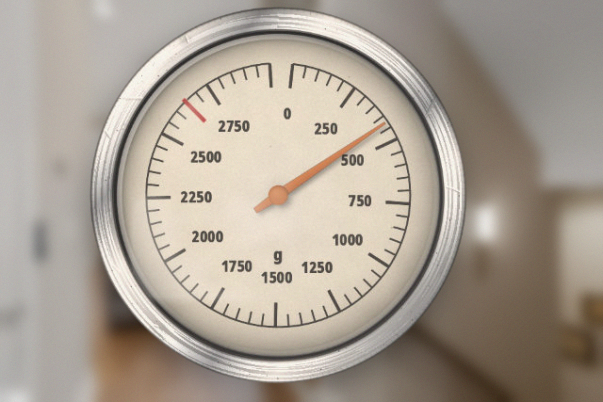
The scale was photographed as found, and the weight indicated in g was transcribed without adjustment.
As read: 425 g
